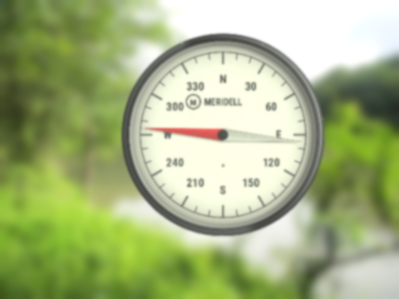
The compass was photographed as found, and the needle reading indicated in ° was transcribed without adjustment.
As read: 275 °
